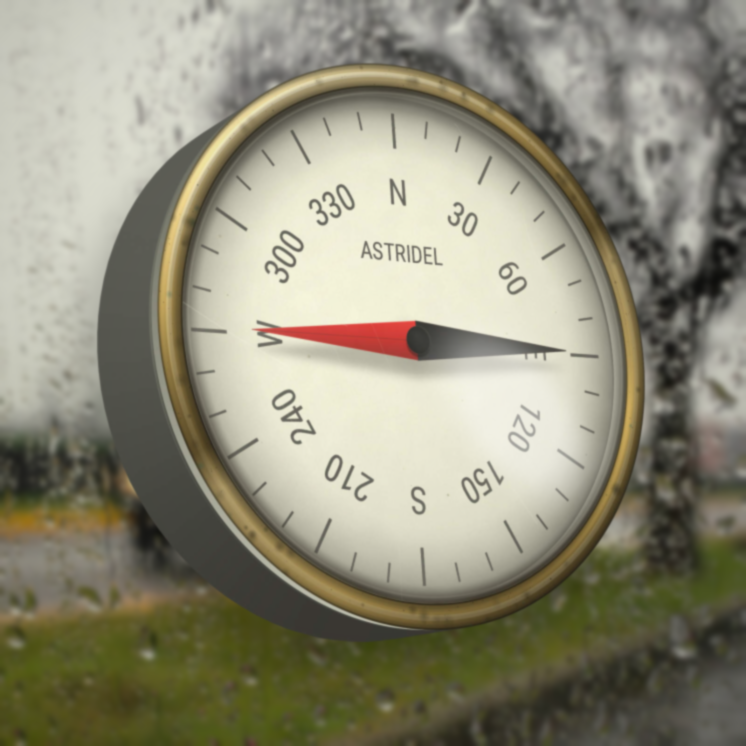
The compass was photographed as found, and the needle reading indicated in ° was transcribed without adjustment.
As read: 270 °
